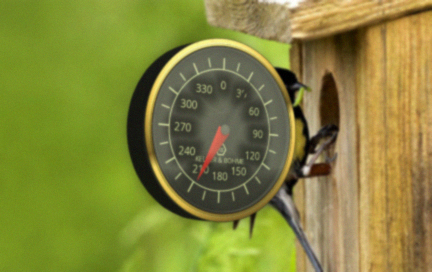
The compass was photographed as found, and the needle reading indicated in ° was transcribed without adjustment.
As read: 210 °
